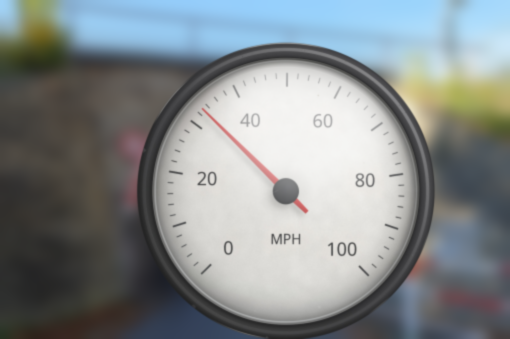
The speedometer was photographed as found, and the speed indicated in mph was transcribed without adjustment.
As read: 33 mph
